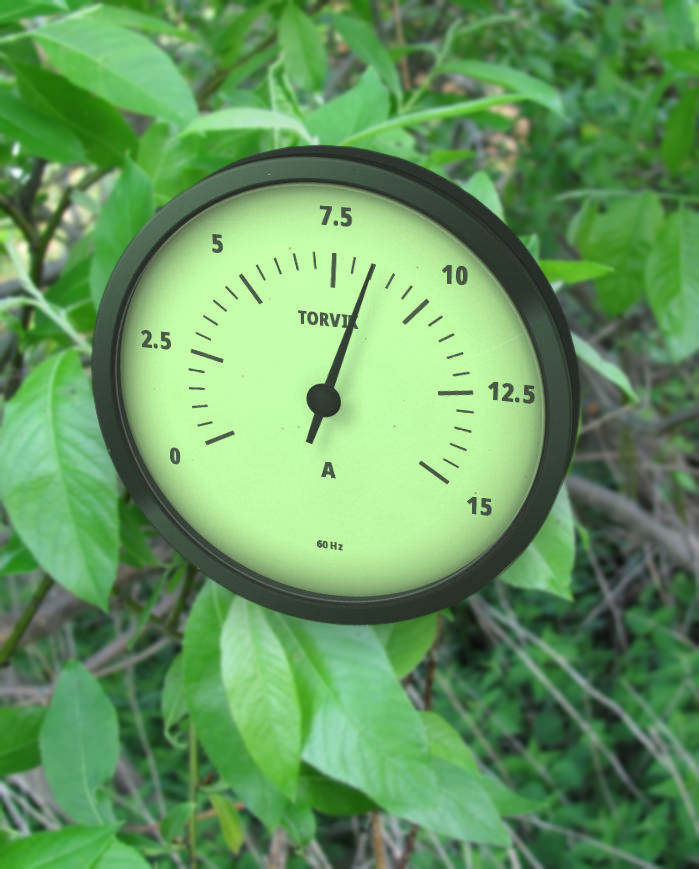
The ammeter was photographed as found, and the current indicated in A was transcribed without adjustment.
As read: 8.5 A
